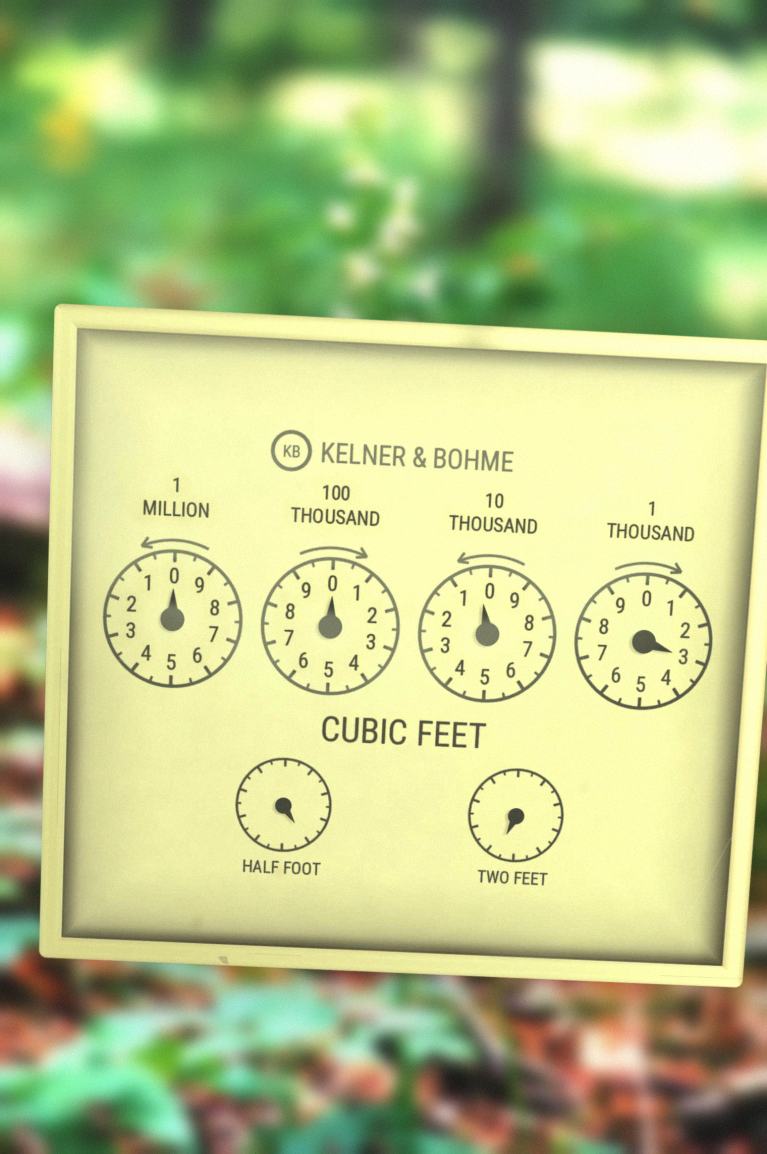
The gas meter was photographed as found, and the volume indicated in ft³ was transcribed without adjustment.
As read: 300 ft³
